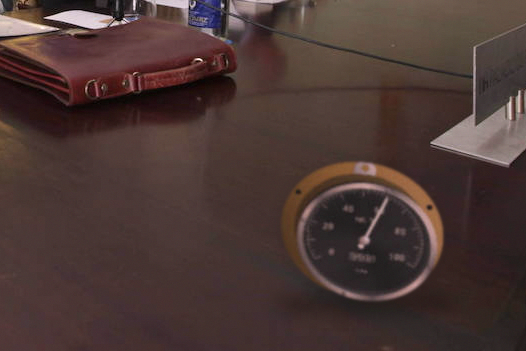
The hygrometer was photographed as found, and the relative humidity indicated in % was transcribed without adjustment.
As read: 60 %
